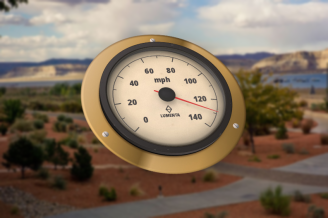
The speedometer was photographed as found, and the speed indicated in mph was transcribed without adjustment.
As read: 130 mph
